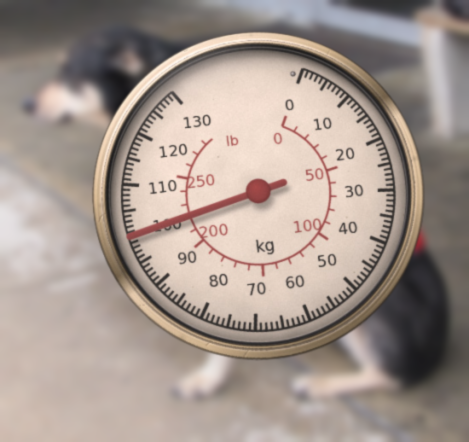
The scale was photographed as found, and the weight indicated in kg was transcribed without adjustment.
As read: 100 kg
